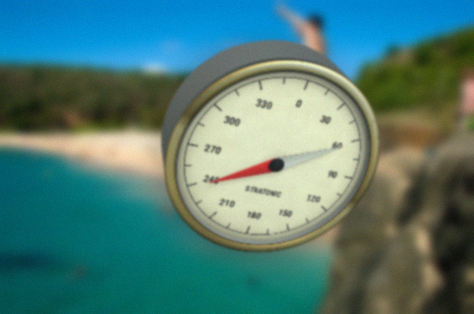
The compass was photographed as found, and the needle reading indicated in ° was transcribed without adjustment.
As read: 240 °
